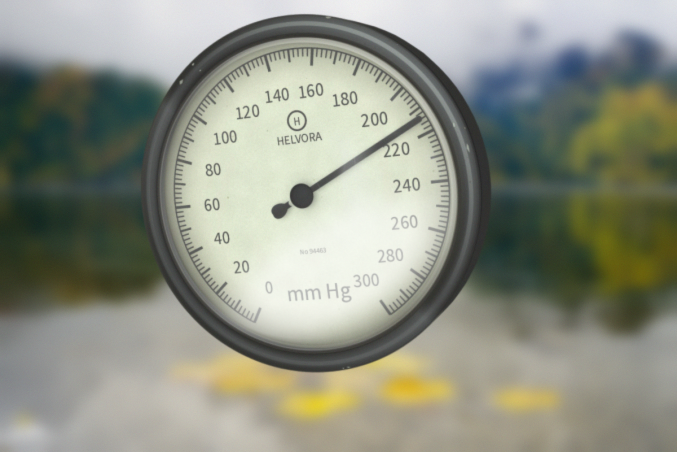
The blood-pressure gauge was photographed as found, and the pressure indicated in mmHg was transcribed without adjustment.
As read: 214 mmHg
